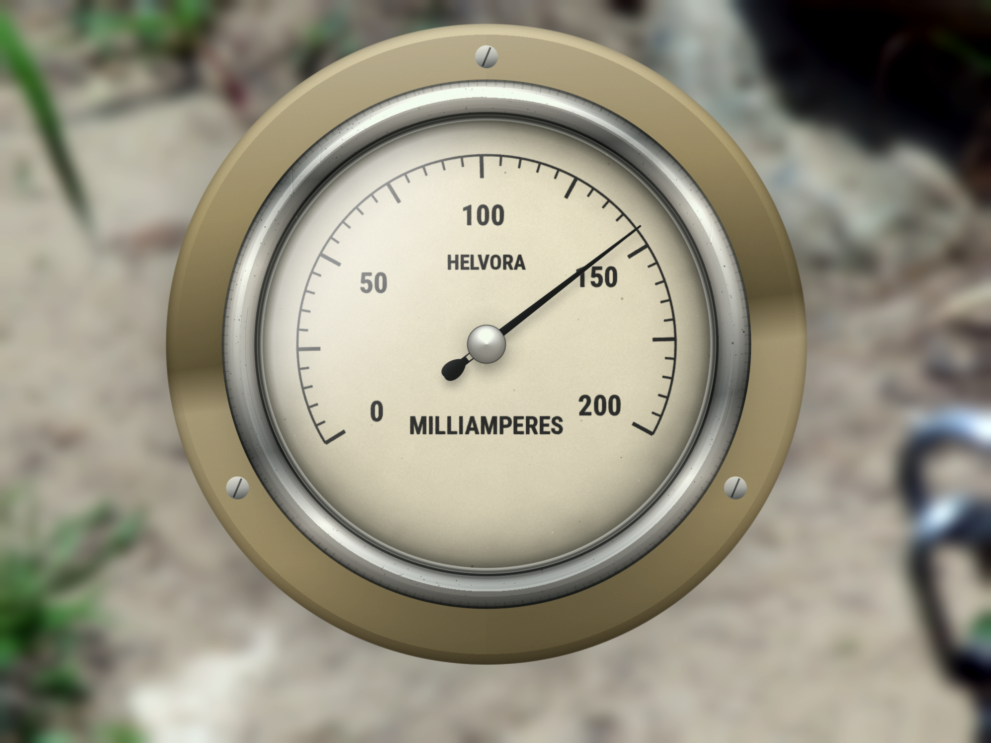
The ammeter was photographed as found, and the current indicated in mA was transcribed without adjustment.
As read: 145 mA
